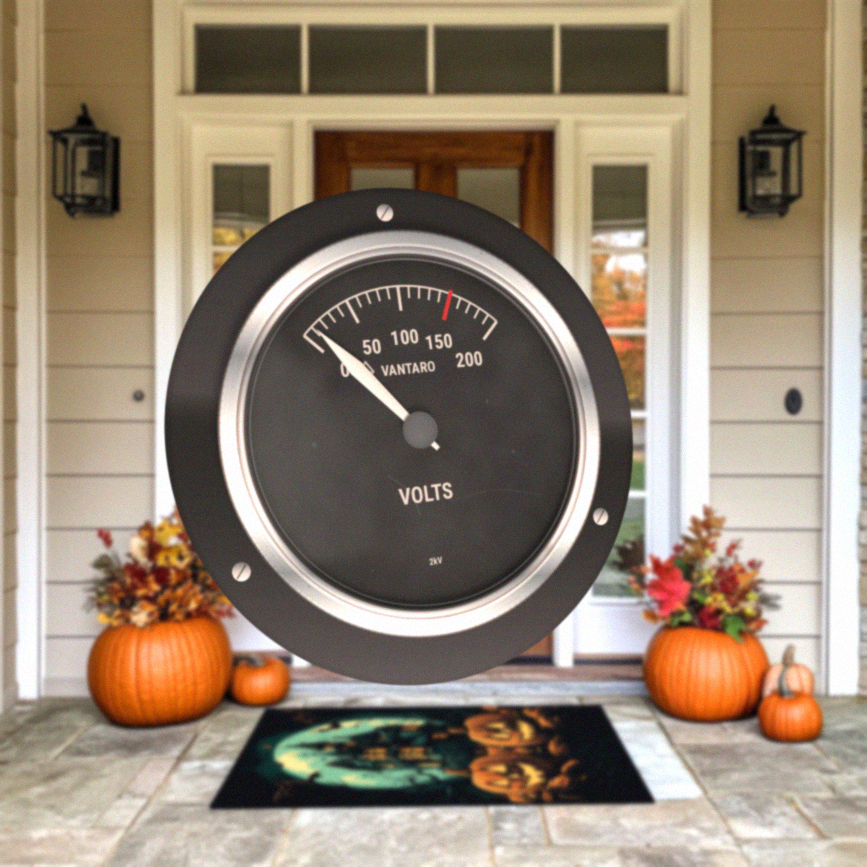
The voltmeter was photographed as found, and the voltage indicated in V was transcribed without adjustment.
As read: 10 V
